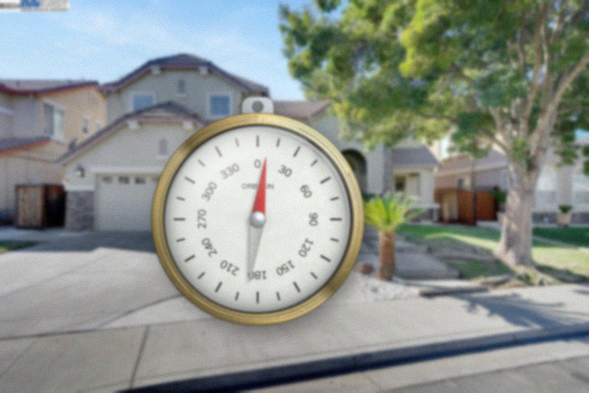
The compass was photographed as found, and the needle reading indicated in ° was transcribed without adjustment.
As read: 7.5 °
